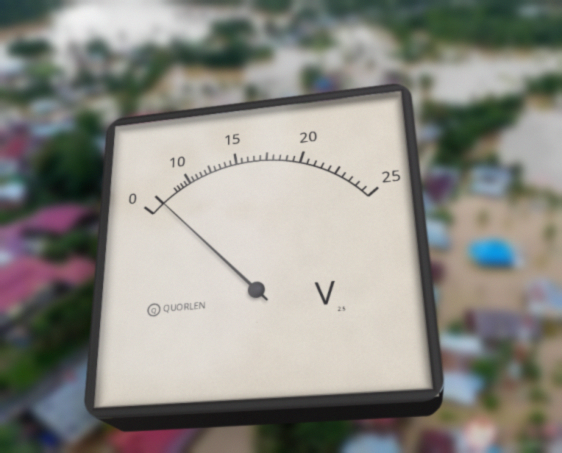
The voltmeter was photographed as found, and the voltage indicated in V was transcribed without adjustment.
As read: 5 V
